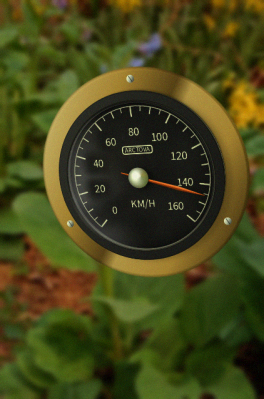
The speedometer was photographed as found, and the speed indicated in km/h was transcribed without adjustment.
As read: 145 km/h
